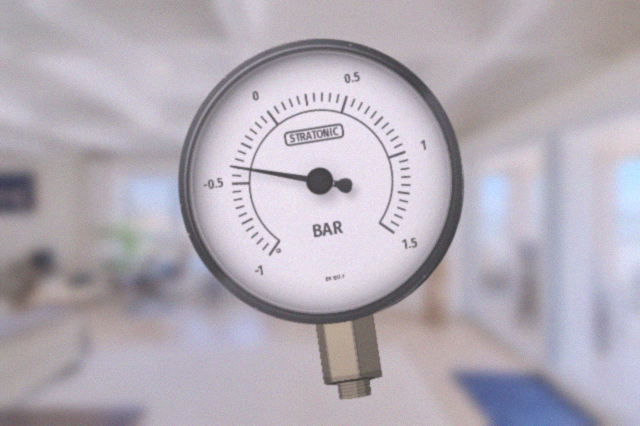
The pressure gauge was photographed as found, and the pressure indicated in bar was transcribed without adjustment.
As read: -0.4 bar
